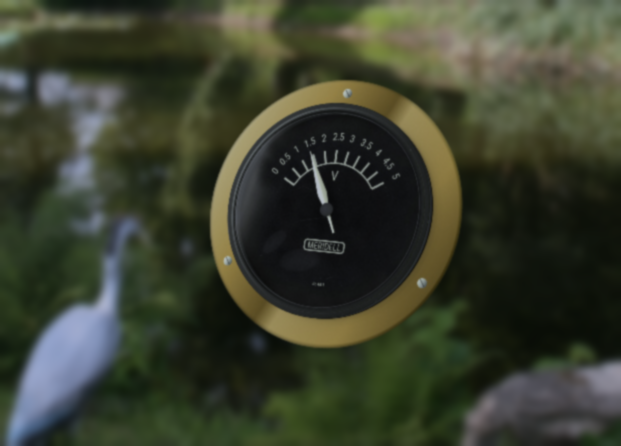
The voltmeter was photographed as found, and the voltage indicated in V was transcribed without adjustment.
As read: 1.5 V
